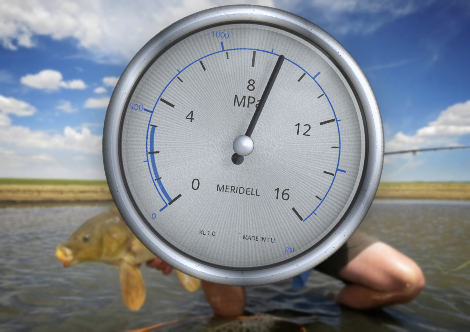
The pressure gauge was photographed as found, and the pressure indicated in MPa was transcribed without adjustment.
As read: 9 MPa
